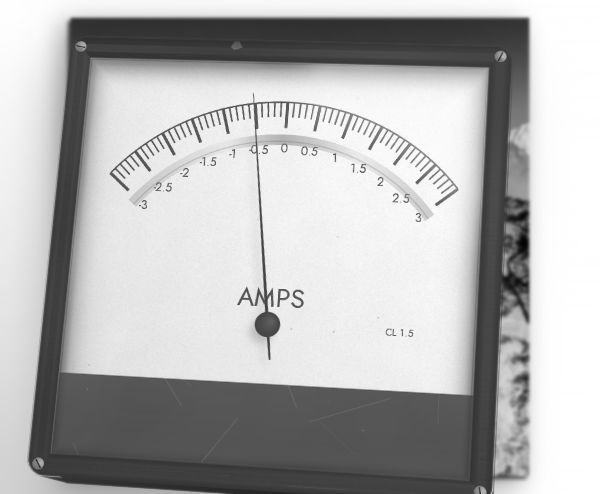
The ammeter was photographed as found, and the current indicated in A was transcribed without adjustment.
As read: -0.5 A
